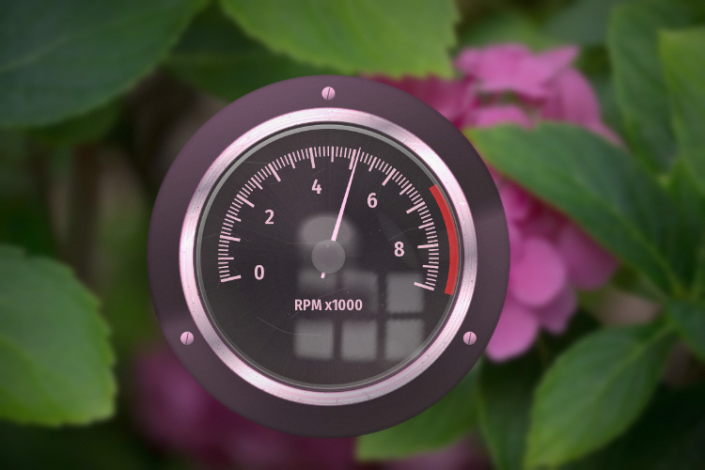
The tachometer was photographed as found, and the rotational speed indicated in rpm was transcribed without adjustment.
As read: 5100 rpm
